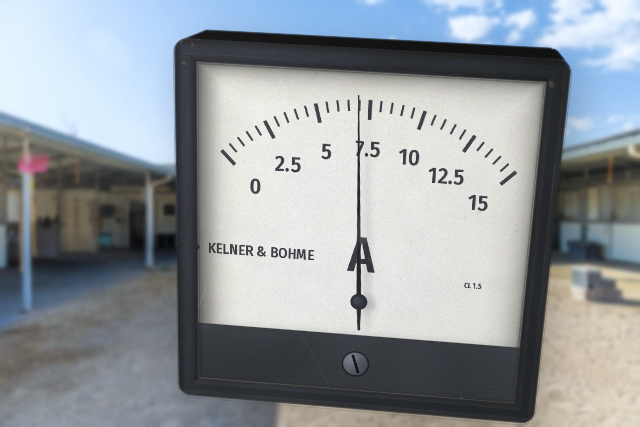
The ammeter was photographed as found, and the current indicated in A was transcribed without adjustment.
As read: 7 A
